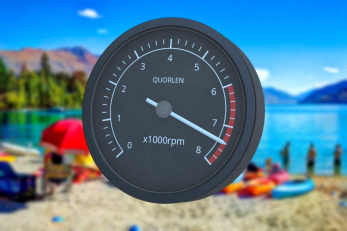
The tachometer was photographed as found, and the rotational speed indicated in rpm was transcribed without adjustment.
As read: 7400 rpm
